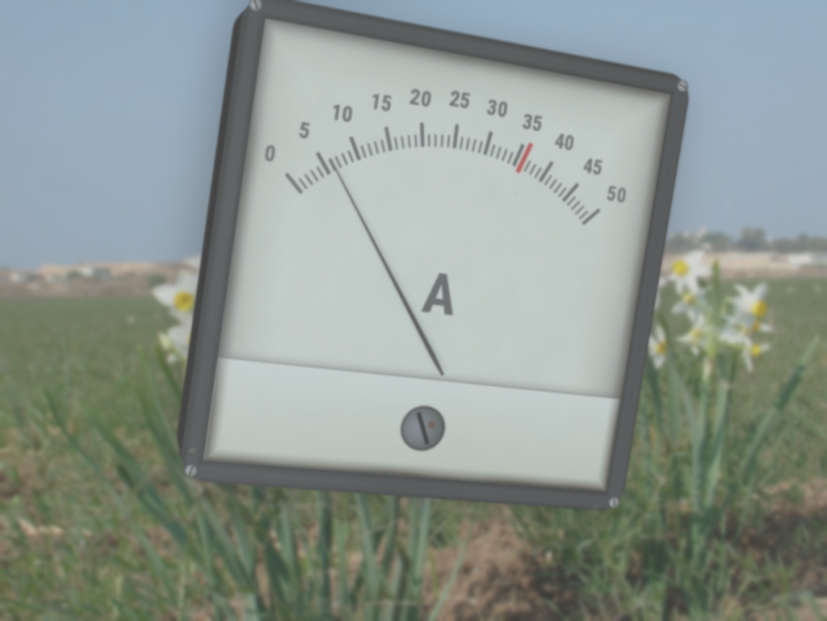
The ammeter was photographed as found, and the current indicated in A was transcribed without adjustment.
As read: 6 A
